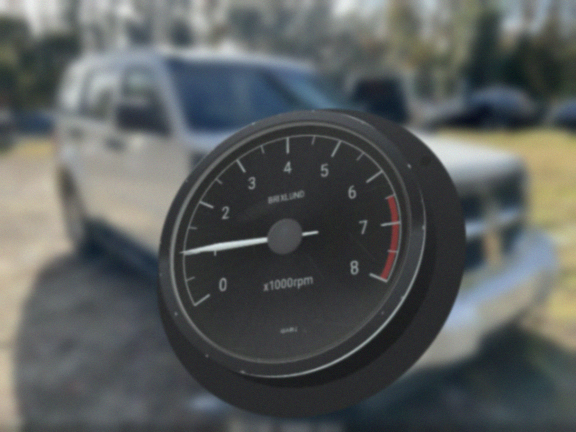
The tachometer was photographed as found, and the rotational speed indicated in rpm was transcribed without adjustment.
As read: 1000 rpm
